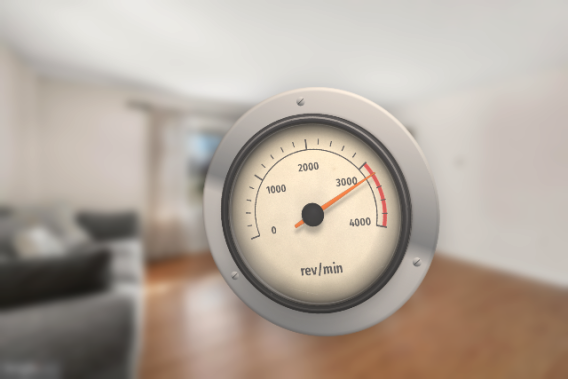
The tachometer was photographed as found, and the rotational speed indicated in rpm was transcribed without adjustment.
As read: 3200 rpm
